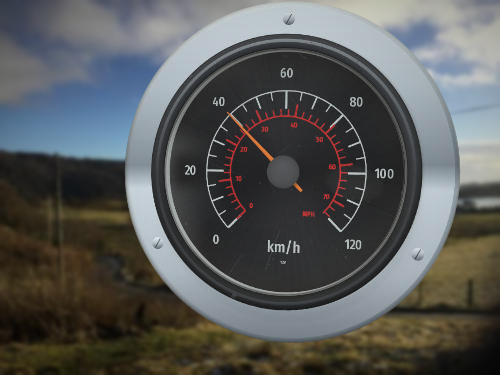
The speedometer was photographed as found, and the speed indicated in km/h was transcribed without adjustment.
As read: 40 km/h
